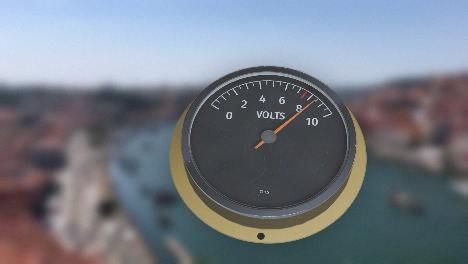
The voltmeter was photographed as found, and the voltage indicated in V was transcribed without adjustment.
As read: 8.5 V
